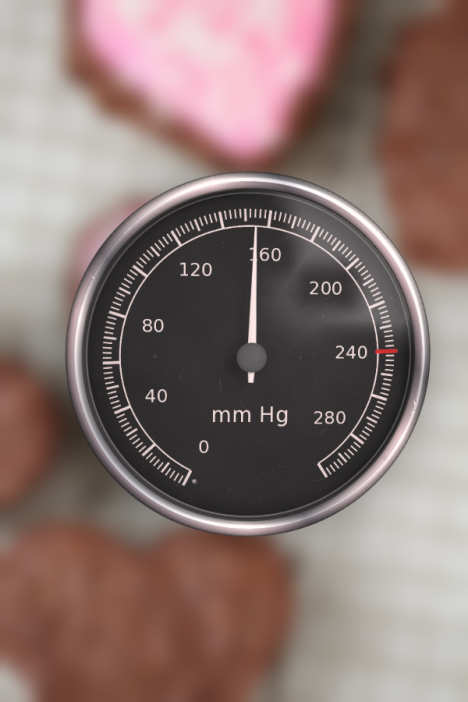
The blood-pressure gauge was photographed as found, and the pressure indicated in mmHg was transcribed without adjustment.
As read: 154 mmHg
